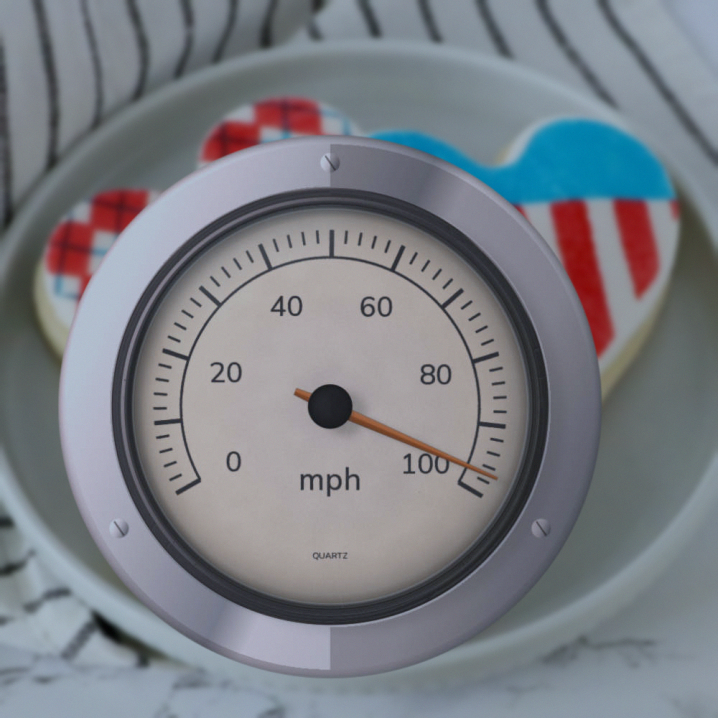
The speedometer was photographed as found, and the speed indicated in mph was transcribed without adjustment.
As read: 97 mph
